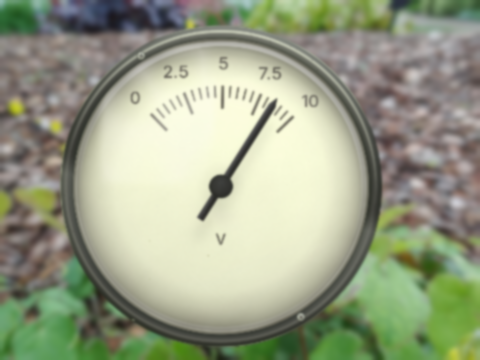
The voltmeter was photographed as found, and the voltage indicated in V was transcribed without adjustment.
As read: 8.5 V
